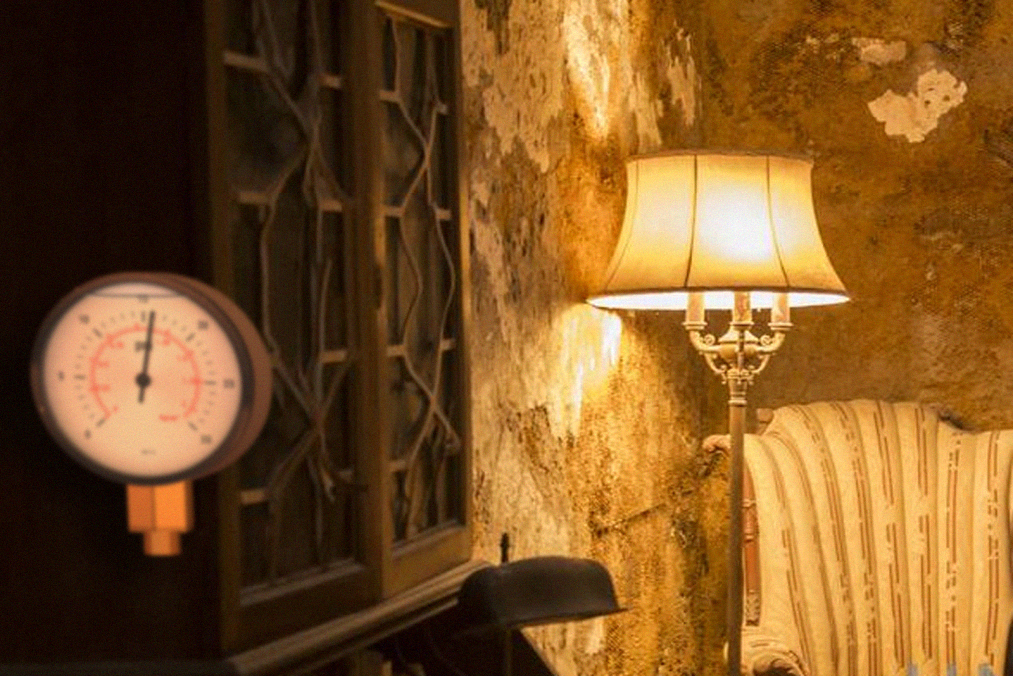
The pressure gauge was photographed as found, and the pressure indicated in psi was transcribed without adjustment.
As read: 16 psi
